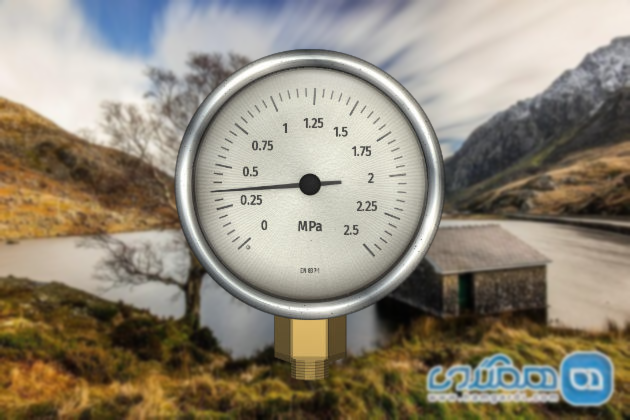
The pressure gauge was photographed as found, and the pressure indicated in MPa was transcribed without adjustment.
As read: 0.35 MPa
